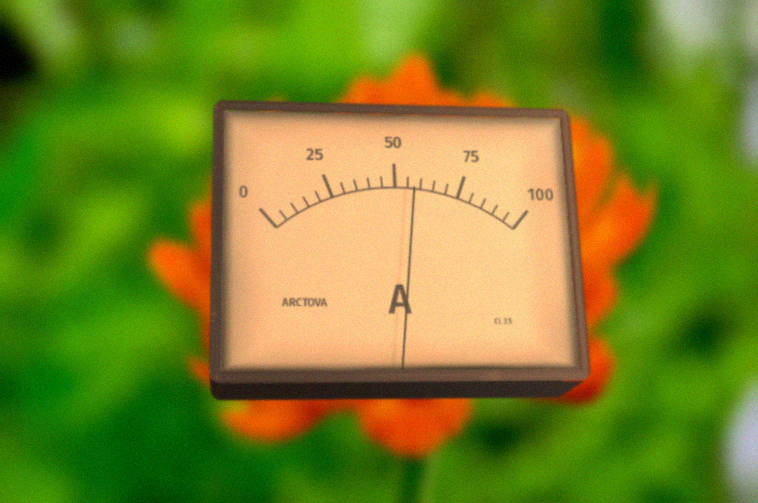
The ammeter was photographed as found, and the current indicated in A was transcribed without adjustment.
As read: 57.5 A
